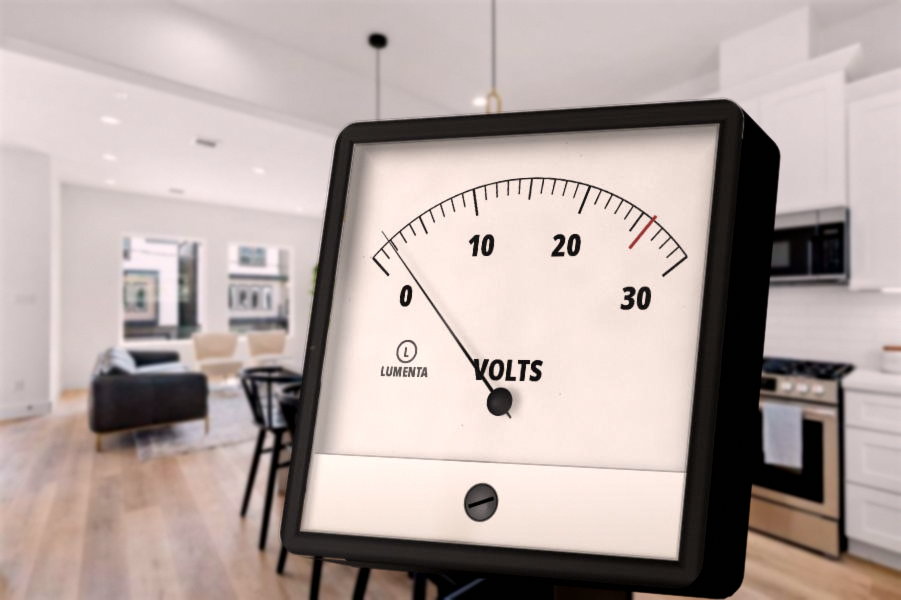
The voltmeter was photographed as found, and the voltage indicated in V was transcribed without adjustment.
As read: 2 V
